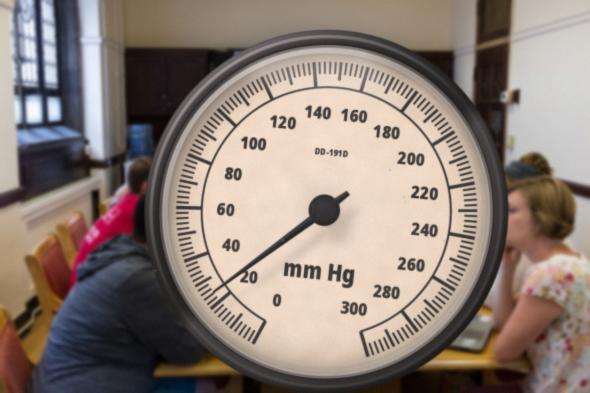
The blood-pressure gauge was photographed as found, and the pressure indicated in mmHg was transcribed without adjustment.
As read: 24 mmHg
